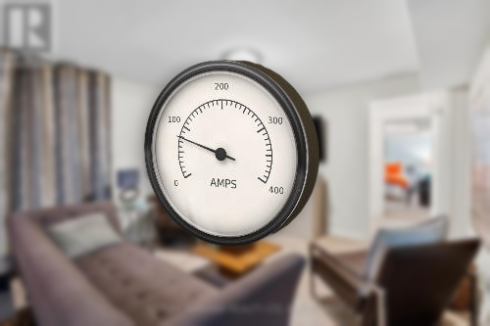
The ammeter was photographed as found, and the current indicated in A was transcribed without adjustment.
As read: 80 A
